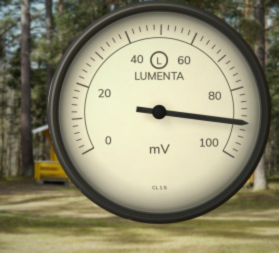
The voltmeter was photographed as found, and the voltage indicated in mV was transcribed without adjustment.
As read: 90 mV
